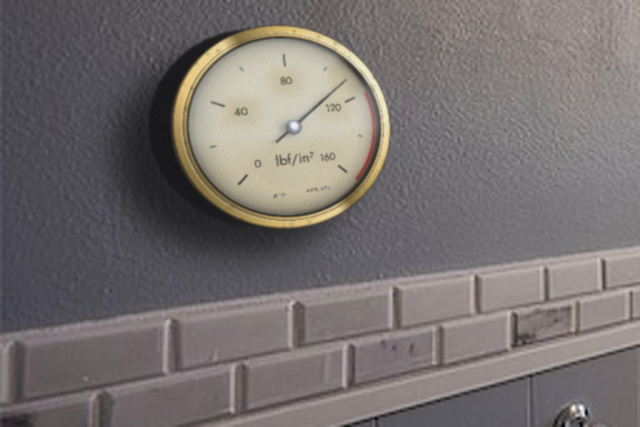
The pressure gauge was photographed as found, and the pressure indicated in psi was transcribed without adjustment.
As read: 110 psi
